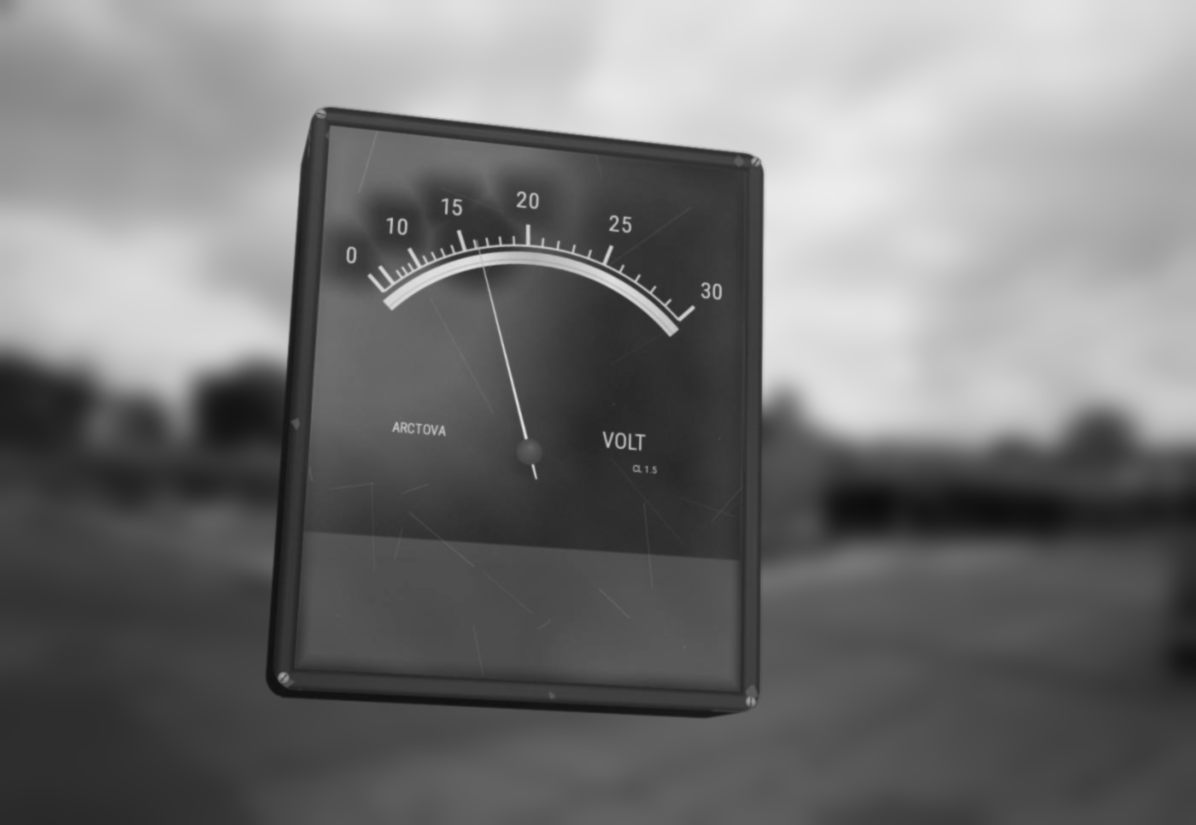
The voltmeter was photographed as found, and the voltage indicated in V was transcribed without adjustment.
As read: 16 V
